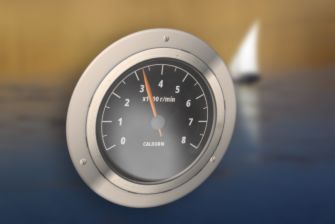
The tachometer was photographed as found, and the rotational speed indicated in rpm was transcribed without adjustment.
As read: 3250 rpm
